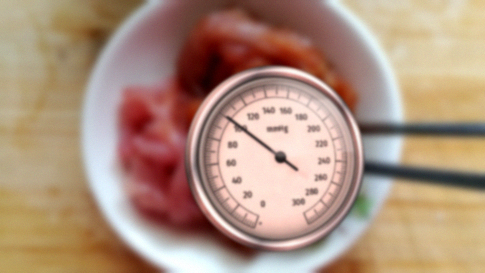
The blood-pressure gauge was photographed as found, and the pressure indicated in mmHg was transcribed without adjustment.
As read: 100 mmHg
